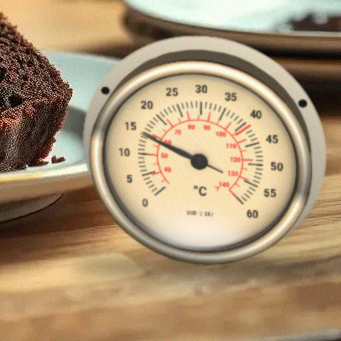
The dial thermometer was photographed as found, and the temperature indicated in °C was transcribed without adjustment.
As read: 15 °C
